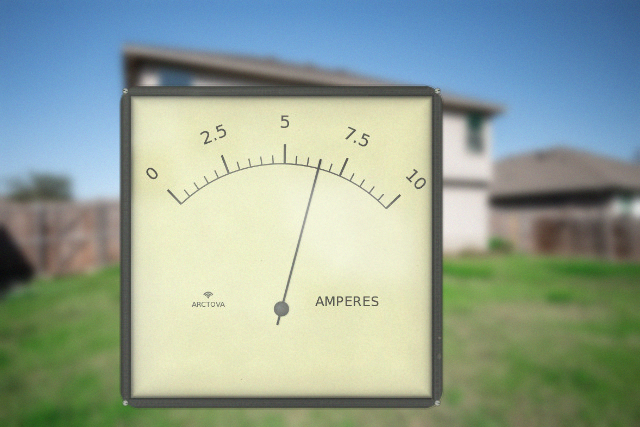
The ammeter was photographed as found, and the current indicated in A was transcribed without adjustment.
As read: 6.5 A
